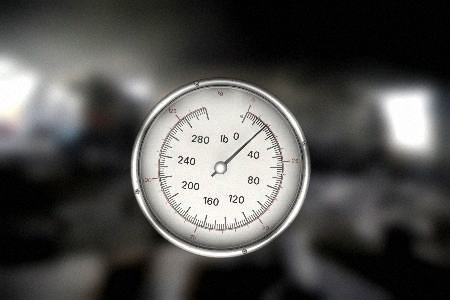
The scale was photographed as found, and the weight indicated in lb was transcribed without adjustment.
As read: 20 lb
